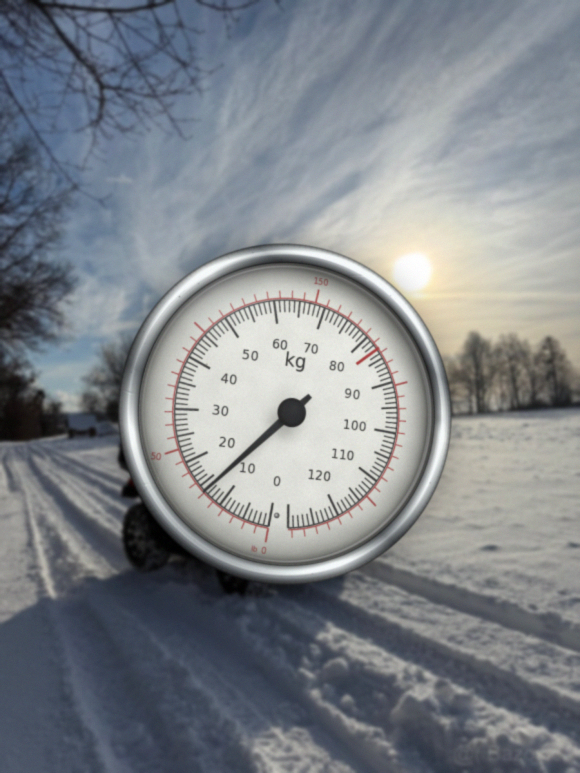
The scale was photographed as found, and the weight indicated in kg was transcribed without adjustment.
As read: 14 kg
